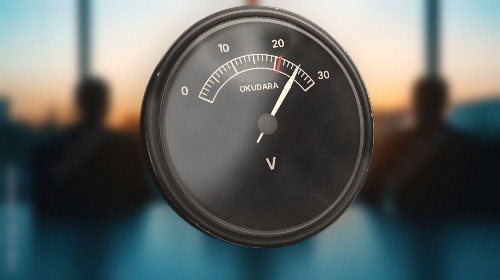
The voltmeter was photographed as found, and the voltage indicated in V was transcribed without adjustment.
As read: 25 V
